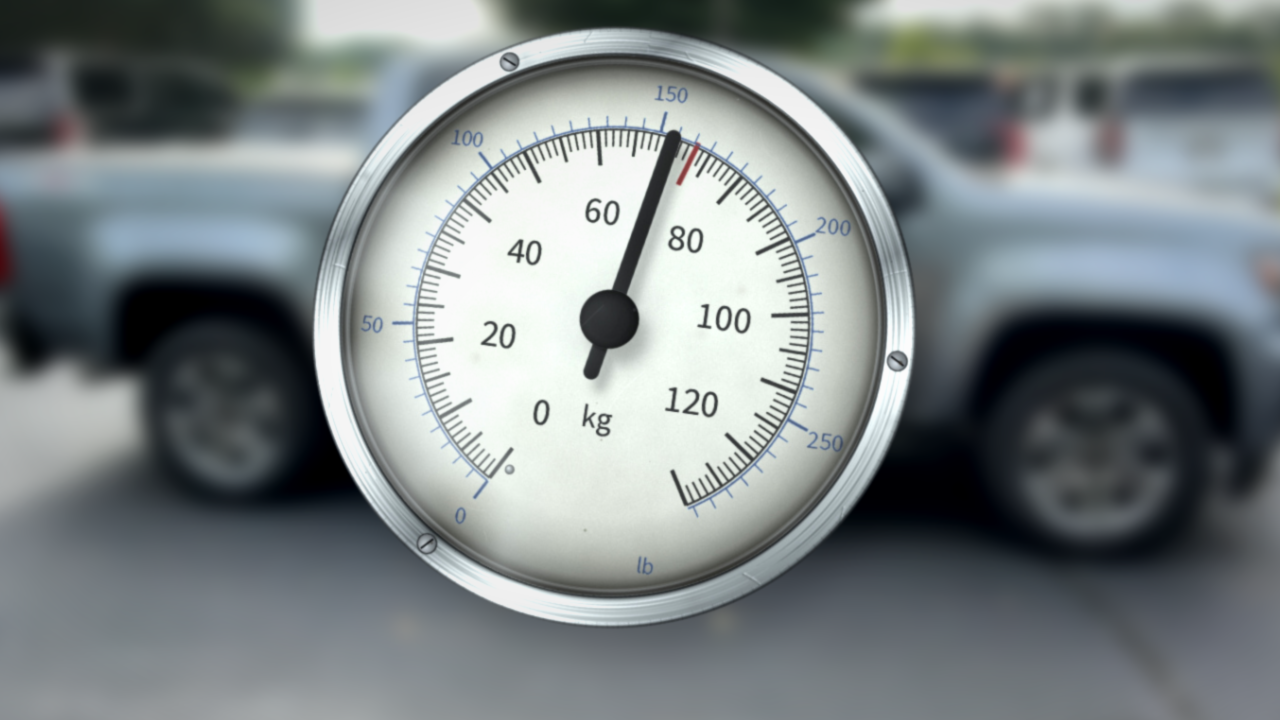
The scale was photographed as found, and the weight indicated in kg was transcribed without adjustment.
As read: 70 kg
